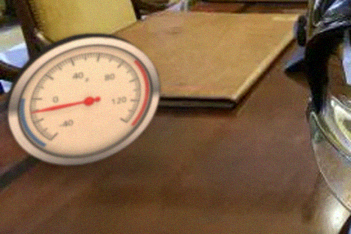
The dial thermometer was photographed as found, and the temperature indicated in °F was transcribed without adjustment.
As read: -10 °F
